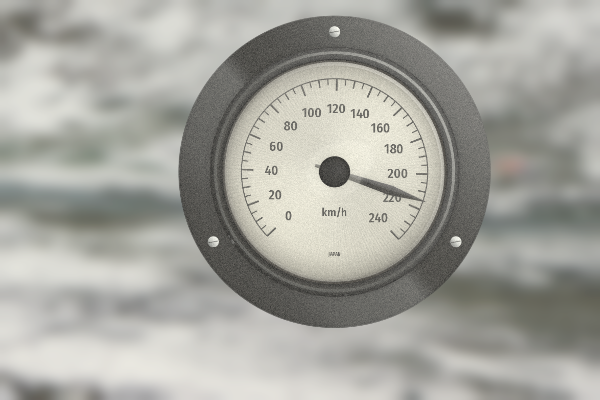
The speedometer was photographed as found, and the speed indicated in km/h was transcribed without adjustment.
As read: 215 km/h
